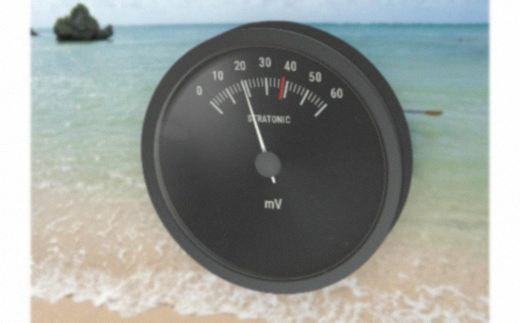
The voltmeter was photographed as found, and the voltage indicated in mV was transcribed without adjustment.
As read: 20 mV
